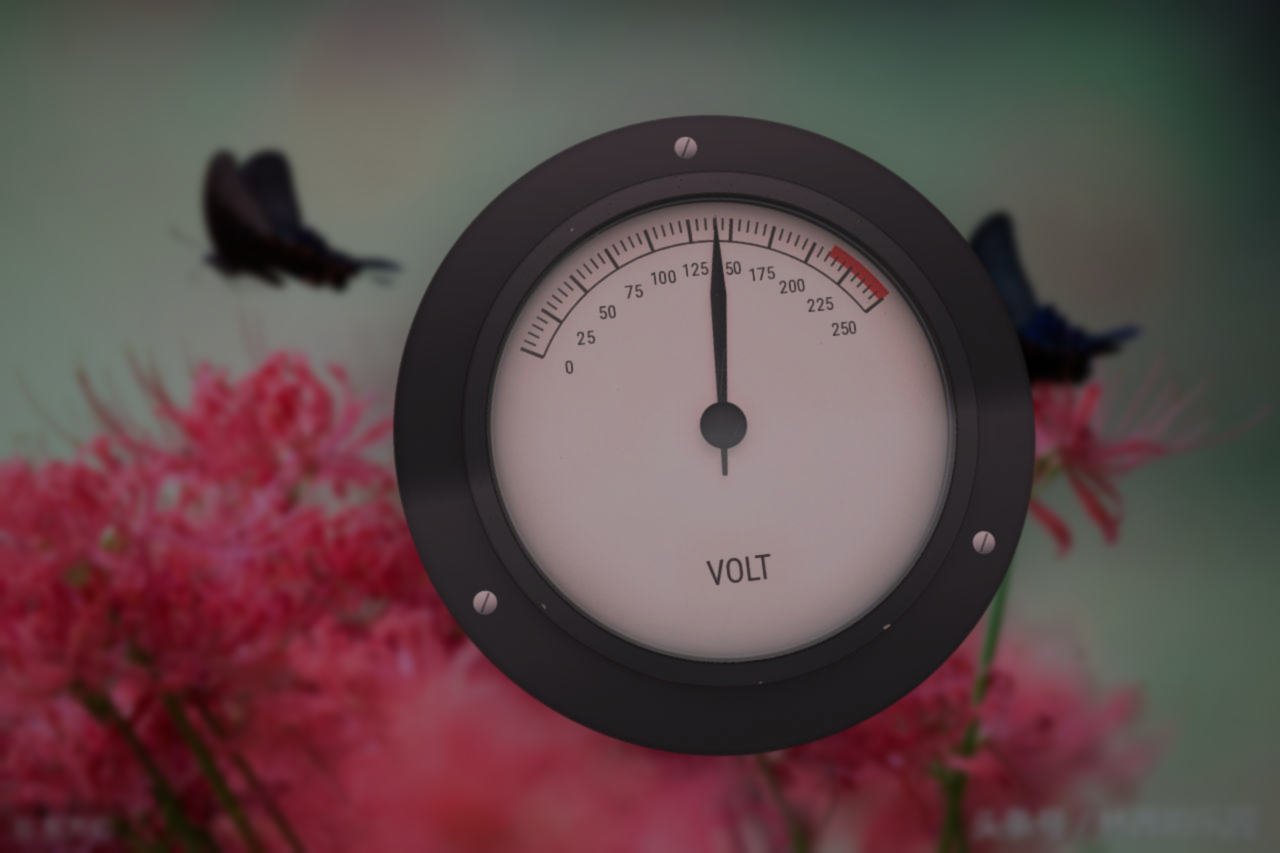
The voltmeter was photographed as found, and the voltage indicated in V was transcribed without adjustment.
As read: 140 V
